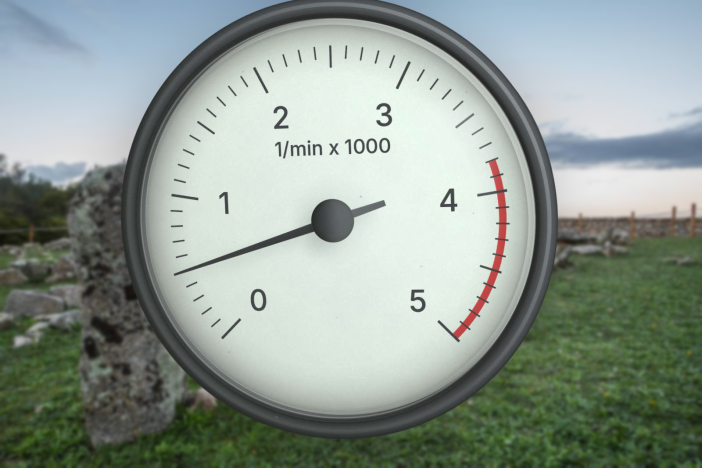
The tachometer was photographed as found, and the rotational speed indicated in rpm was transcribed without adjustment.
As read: 500 rpm
